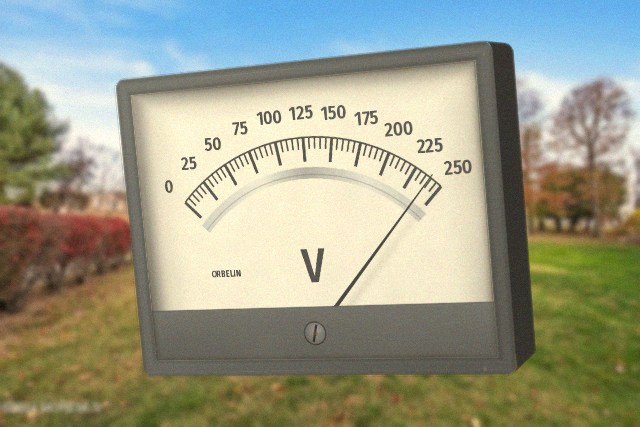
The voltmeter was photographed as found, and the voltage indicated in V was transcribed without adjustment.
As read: 240 V
